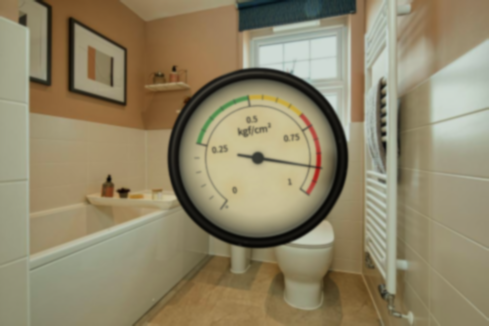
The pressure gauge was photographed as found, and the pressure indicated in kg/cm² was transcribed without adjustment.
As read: 0.9 kg/cm²
